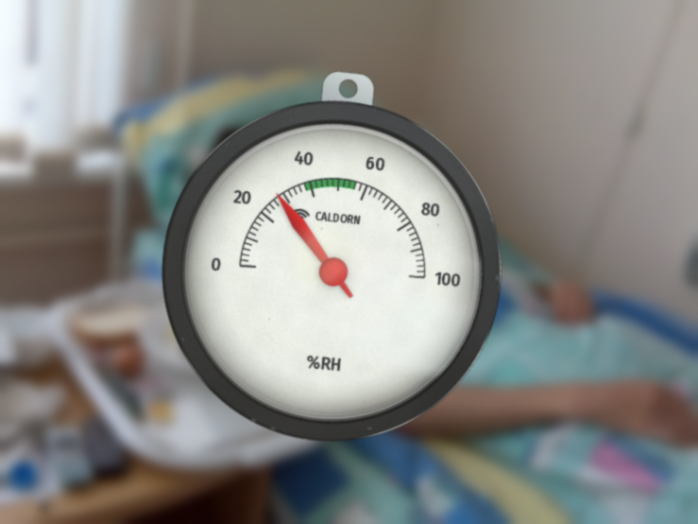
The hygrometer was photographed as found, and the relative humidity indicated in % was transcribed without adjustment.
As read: 28 %
